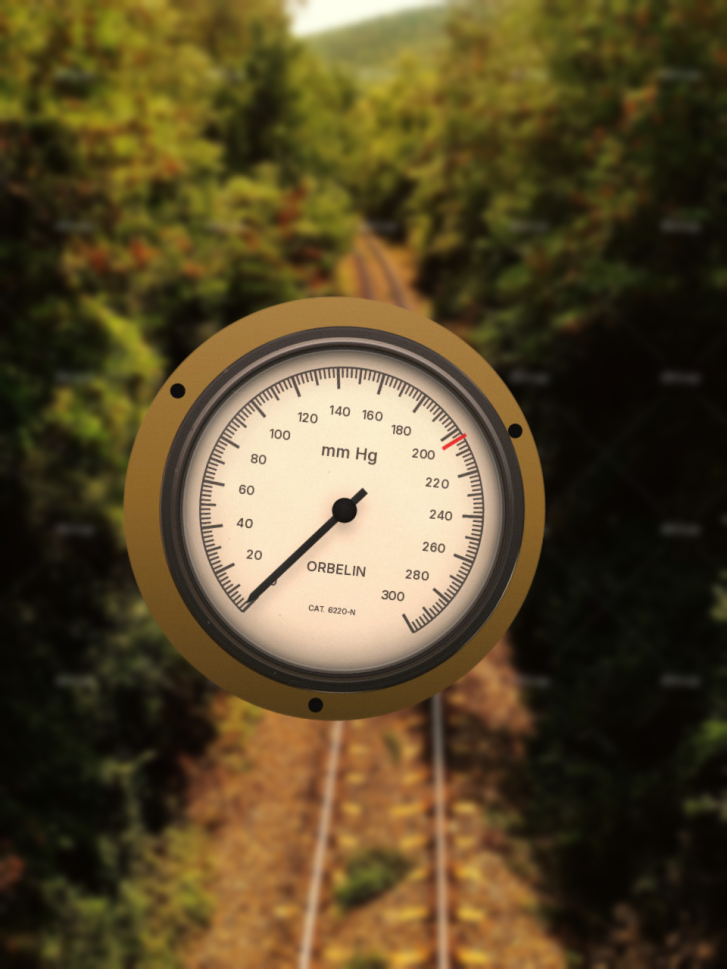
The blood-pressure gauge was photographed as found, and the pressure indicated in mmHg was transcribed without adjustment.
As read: 2 mmHg
